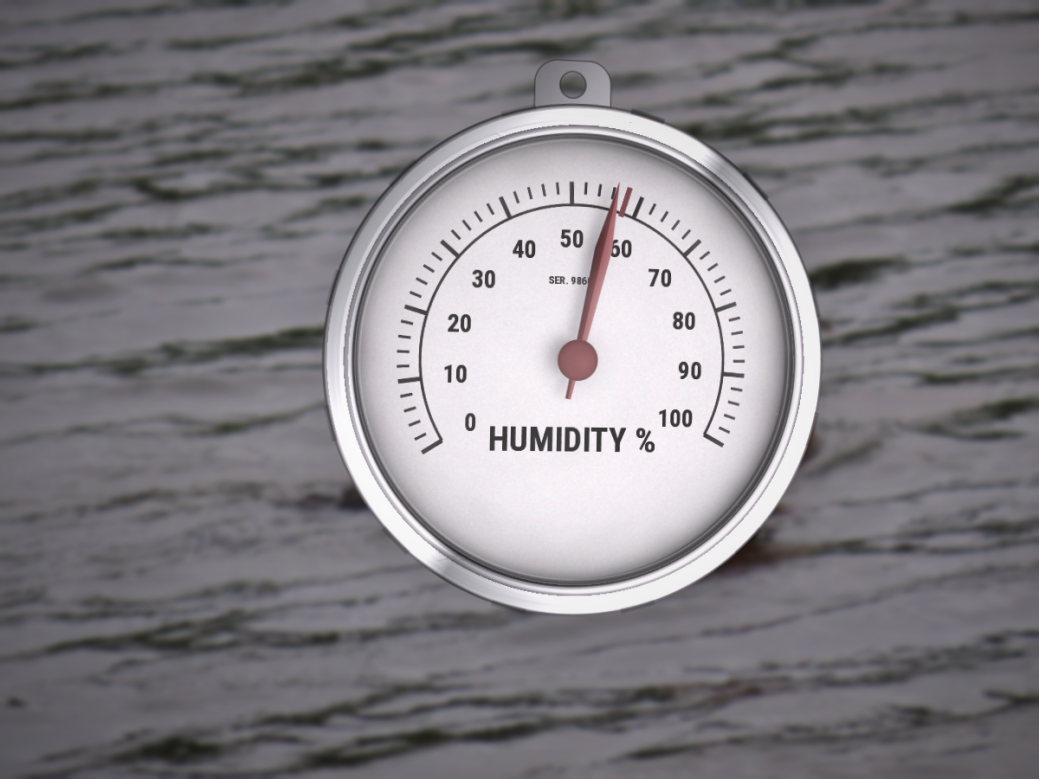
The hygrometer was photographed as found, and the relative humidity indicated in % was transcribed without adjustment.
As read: 56 %
